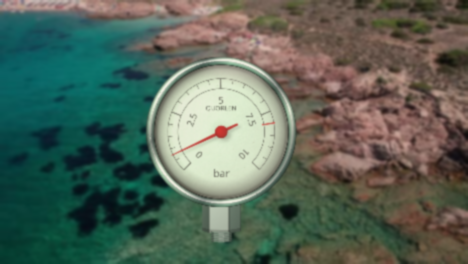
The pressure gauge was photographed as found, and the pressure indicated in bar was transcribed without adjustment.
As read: 0.75 bar
